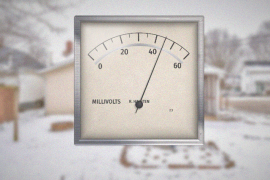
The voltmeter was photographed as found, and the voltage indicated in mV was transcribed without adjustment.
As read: 45 mV
